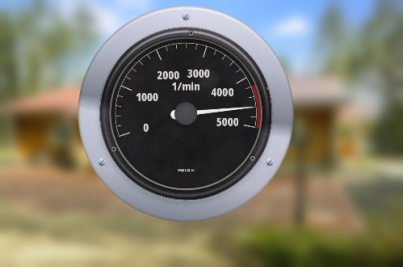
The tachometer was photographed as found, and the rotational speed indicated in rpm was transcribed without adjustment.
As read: 4600 rpm
